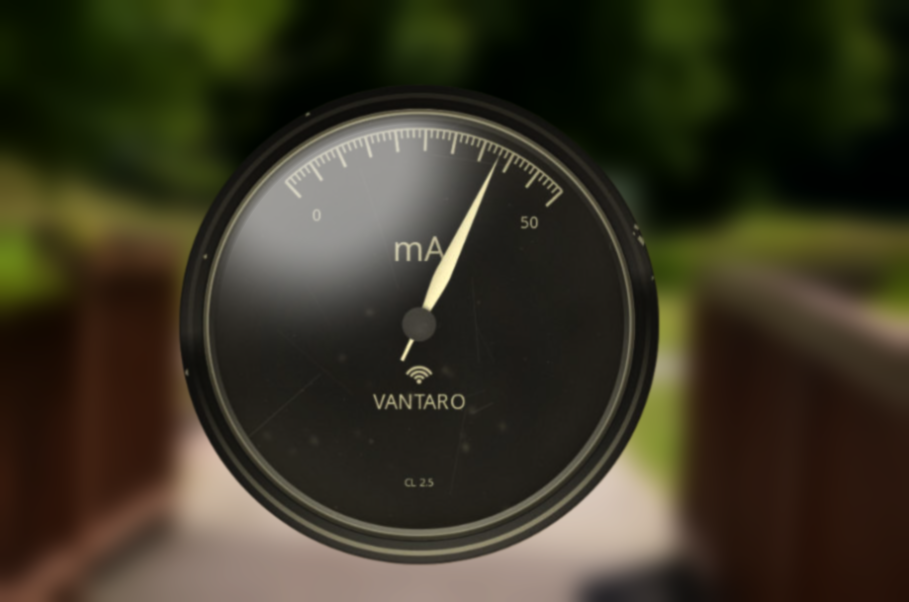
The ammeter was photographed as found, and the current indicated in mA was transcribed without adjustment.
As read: 38 mA
